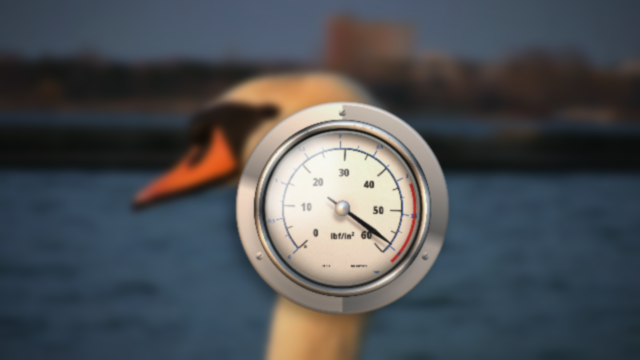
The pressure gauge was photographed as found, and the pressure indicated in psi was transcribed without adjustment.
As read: 57.5 psi
